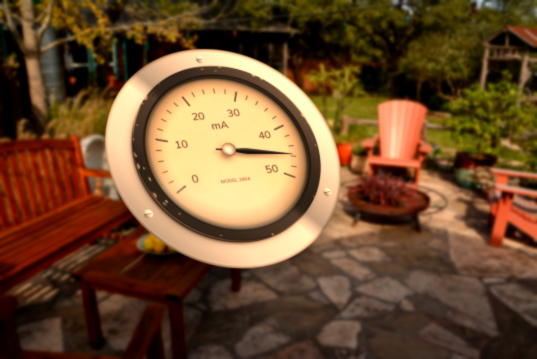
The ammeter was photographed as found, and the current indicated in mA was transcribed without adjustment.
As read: 46 mA
